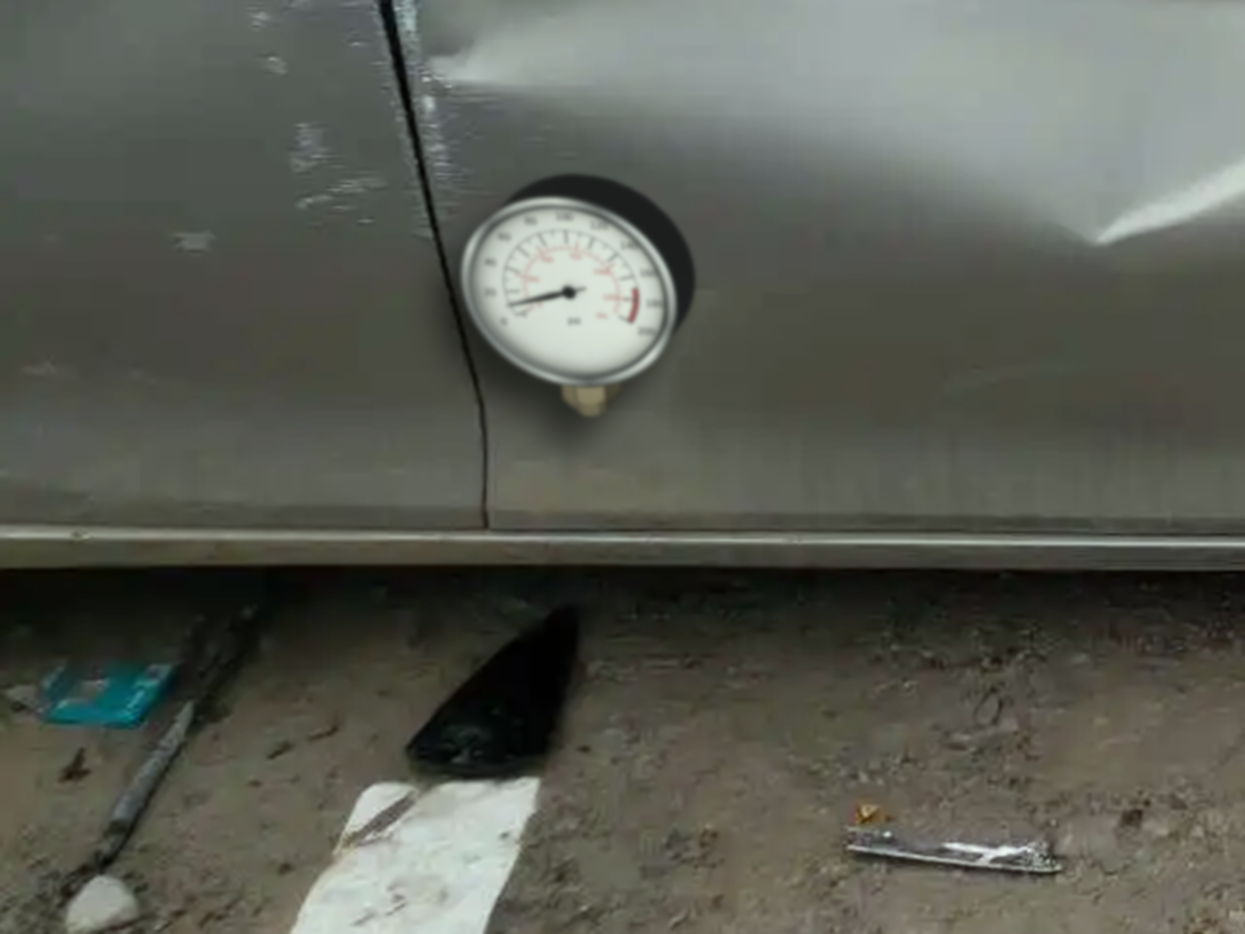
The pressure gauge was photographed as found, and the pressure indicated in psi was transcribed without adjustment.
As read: 10 psi
